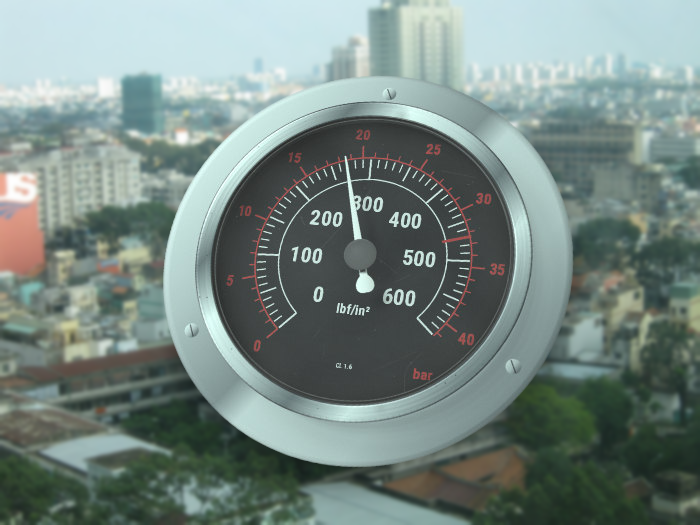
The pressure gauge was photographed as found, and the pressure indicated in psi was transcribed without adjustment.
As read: 270 psi
